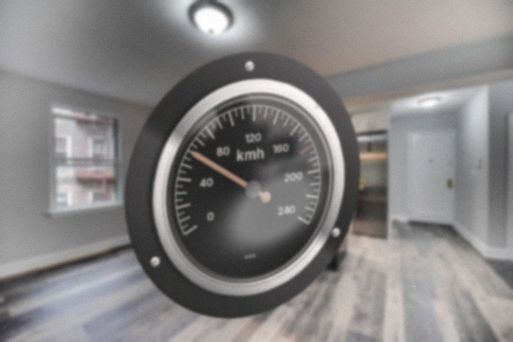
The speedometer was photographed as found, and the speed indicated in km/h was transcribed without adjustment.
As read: 60 km/h
